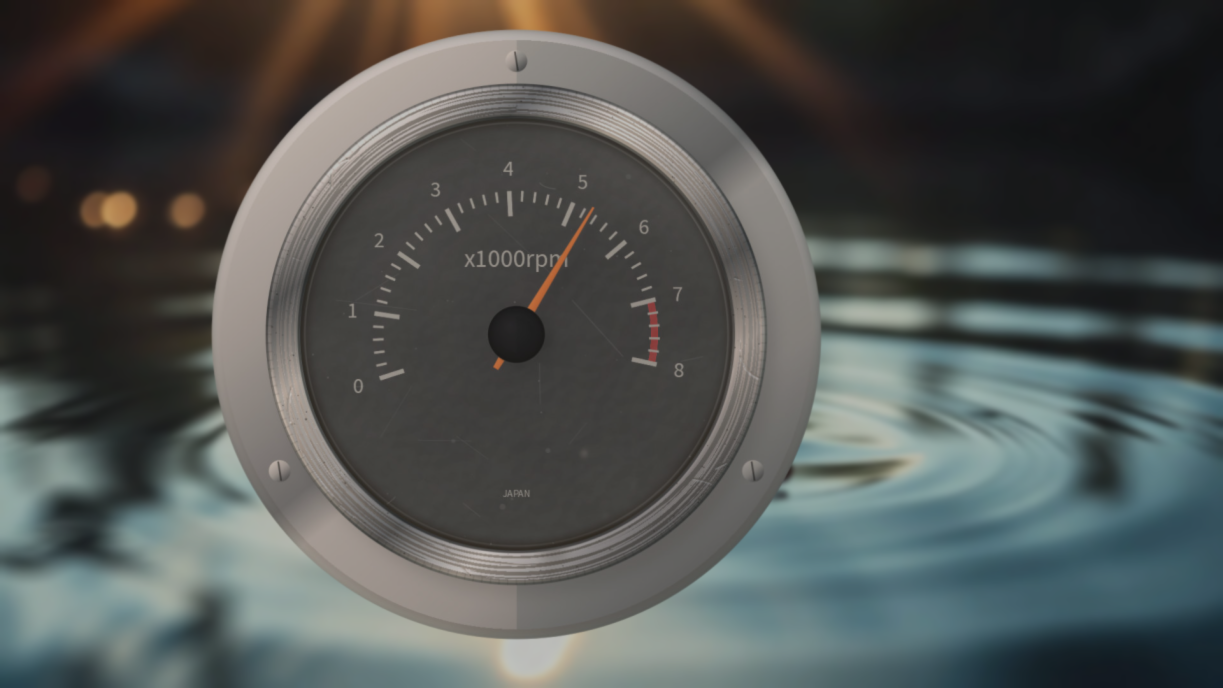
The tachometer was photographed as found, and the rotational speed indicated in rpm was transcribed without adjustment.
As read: 5300 rpm
